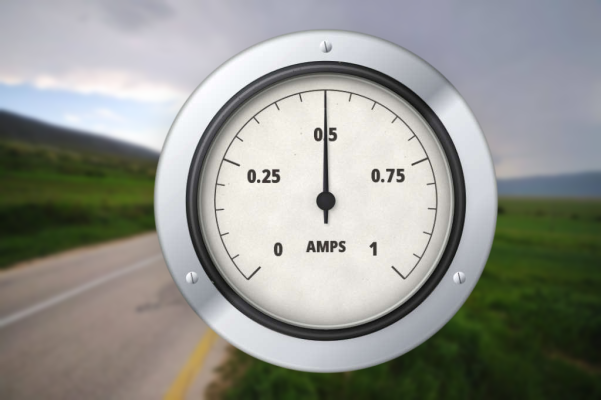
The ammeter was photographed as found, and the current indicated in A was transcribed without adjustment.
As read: 0.5 A
